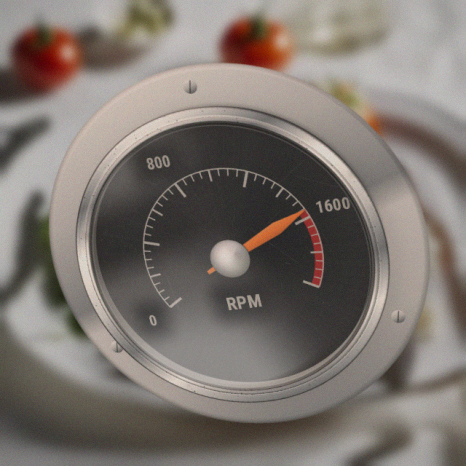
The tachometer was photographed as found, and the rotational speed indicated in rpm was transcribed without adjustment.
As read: 1550 rpm
